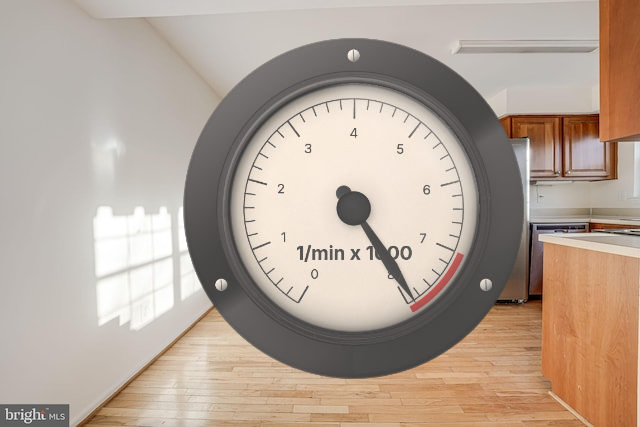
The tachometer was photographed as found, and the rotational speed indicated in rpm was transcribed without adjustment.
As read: 7900 rpm
